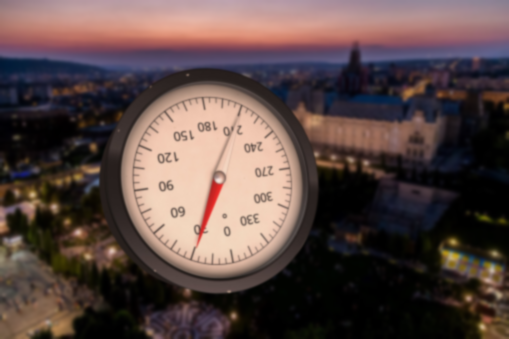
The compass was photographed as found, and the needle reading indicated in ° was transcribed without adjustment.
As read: 30 °
